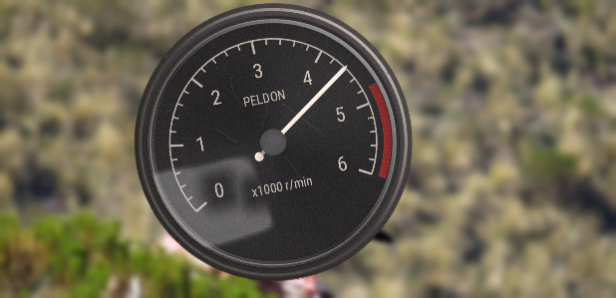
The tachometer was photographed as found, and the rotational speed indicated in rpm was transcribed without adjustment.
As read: 4400 rpm
